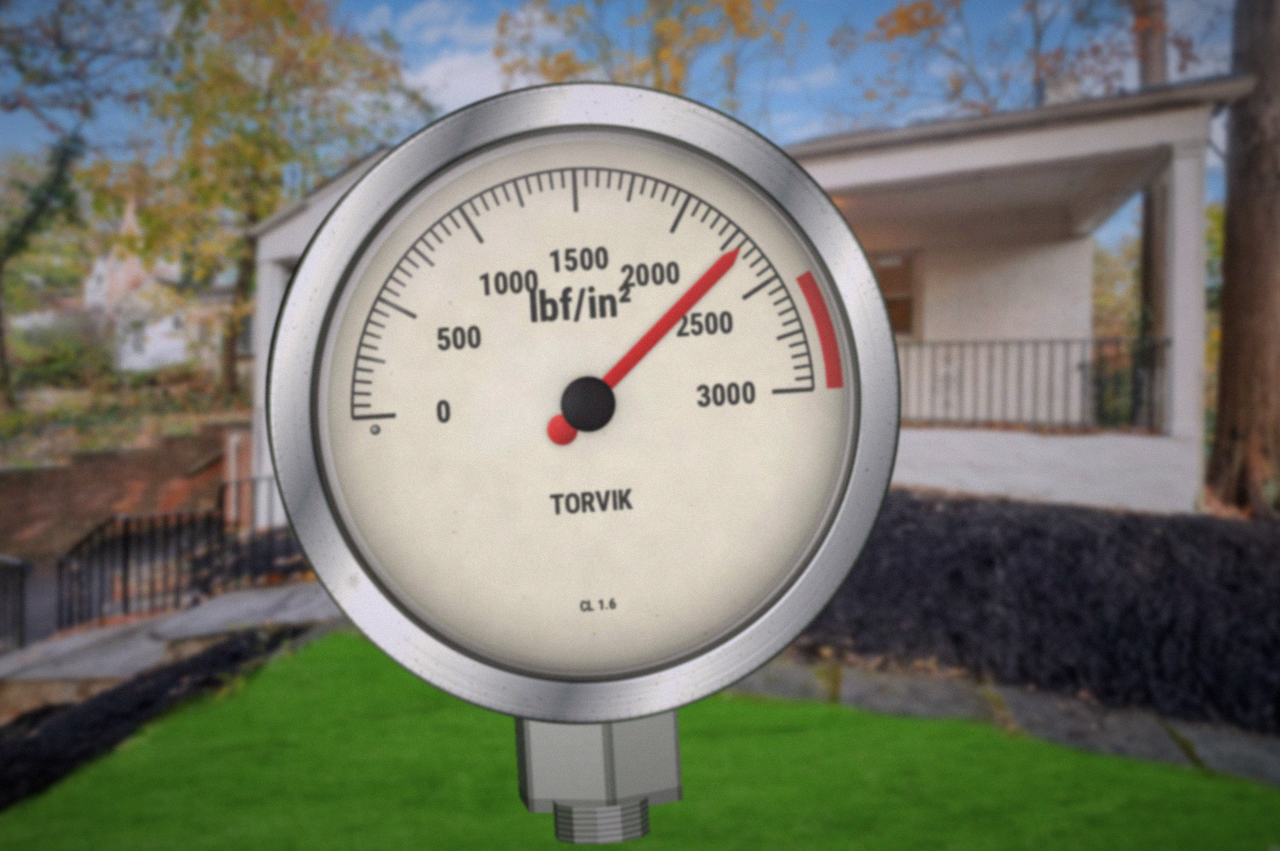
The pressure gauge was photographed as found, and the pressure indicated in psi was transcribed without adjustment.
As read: 2300 psi
